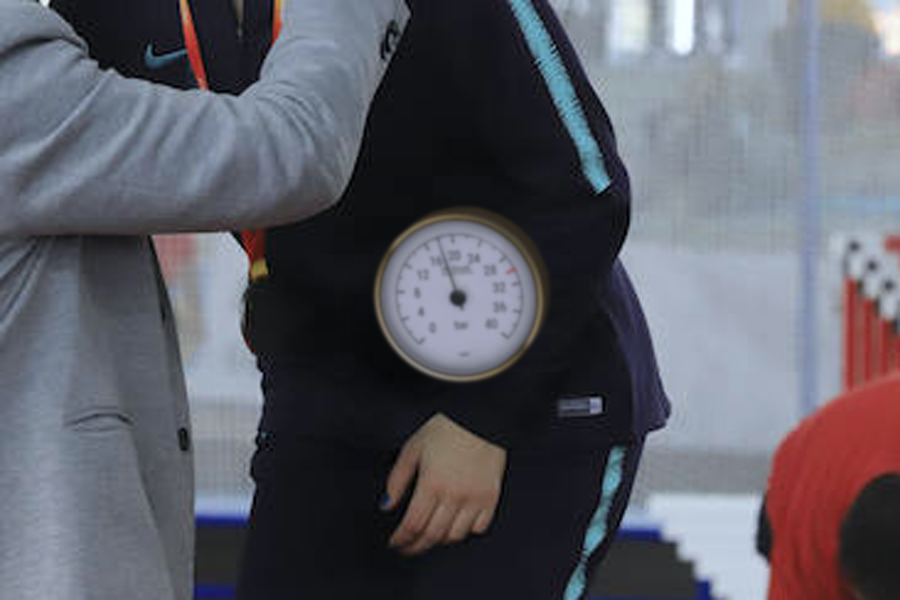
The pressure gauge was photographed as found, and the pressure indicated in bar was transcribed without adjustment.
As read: 18 bar
